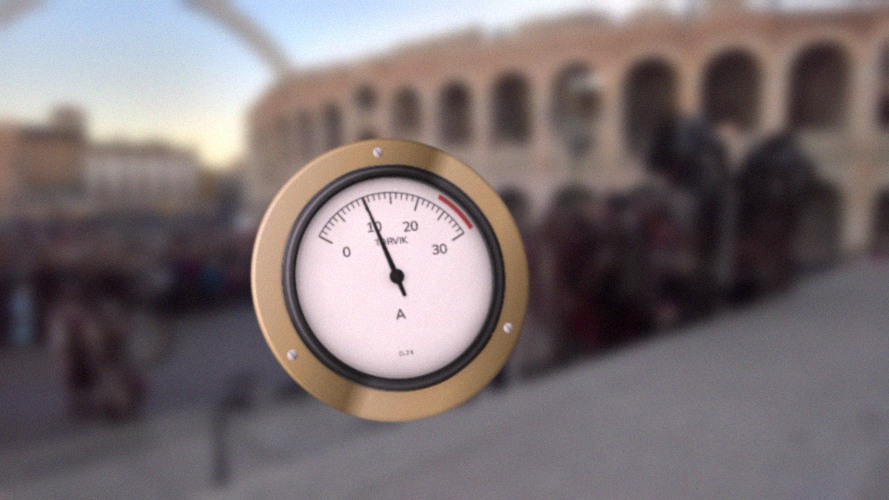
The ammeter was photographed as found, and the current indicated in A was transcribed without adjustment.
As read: 10 A
